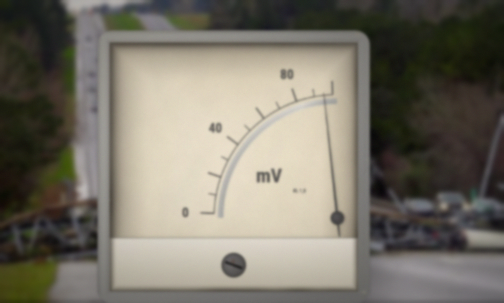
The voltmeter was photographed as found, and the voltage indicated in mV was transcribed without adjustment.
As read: 95 mV
